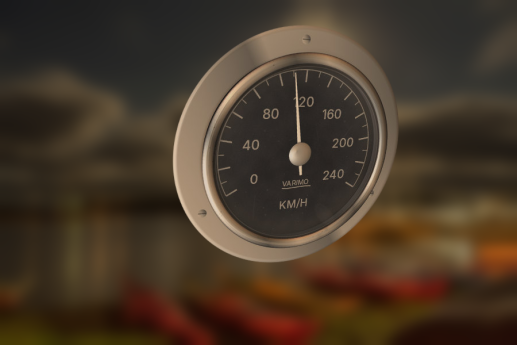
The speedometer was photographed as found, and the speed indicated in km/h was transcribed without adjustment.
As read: 110 km/h
